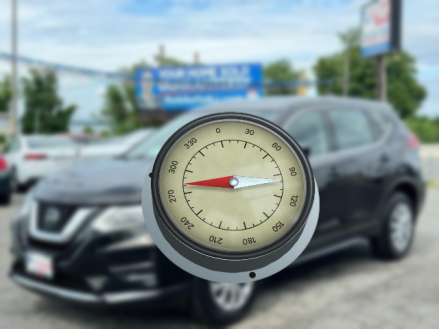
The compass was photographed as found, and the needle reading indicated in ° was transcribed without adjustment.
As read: 280 °
